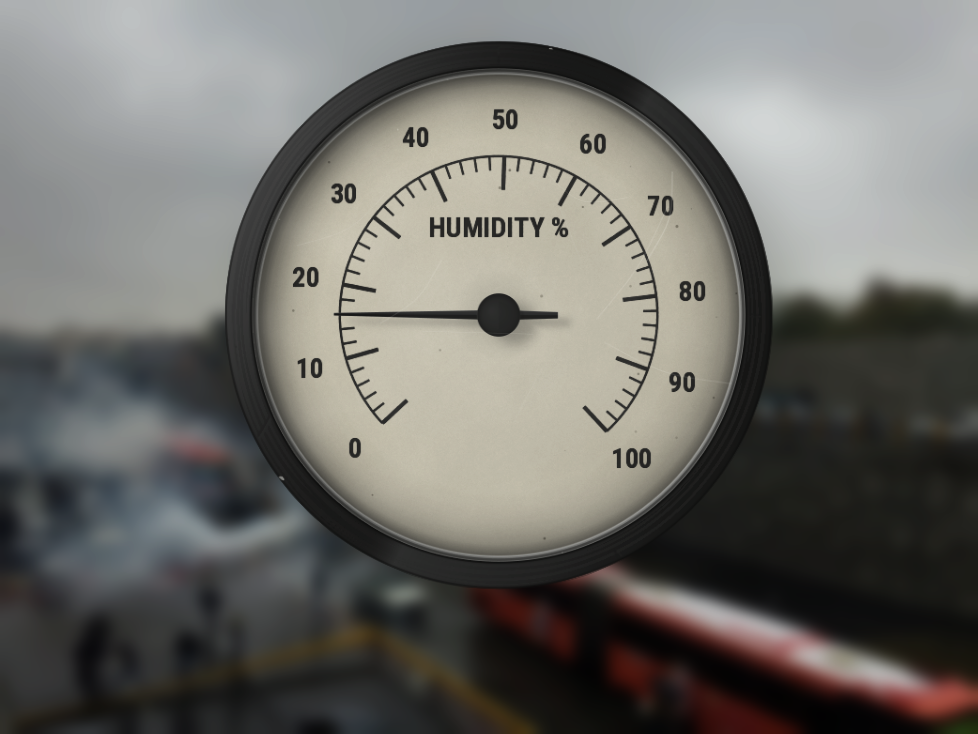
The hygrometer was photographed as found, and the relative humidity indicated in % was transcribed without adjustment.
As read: 16 %
